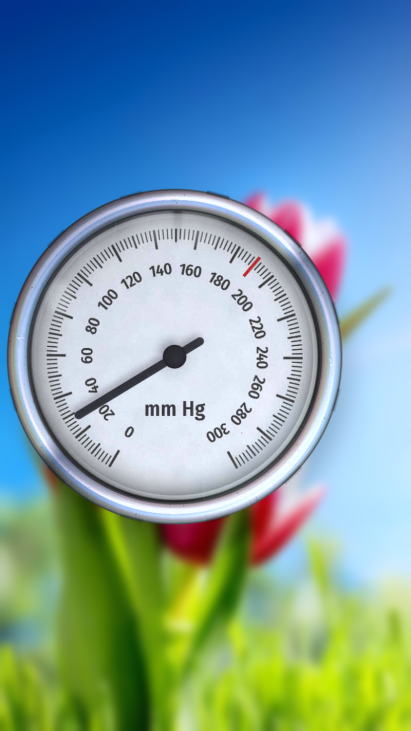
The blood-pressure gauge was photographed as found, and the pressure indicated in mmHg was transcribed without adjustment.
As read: 28 mmHg
